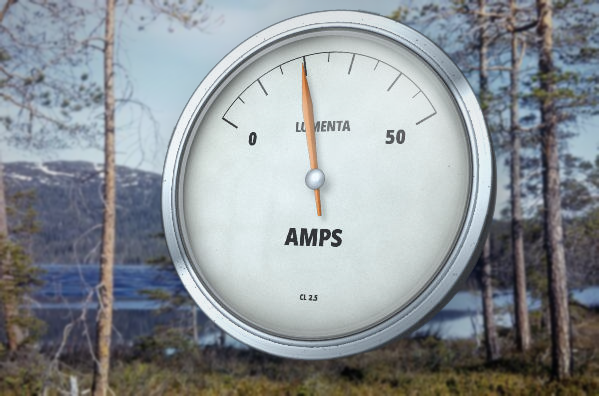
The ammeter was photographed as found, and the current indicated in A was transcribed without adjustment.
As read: 20 A
